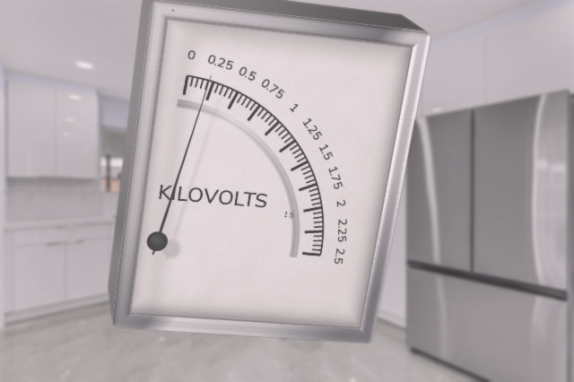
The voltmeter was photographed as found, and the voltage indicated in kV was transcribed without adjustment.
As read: 0.2 kV
